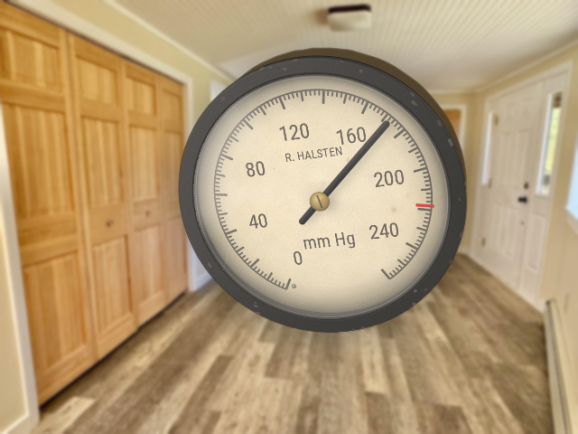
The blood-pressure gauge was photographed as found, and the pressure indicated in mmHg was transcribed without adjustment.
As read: 172 mmHg
